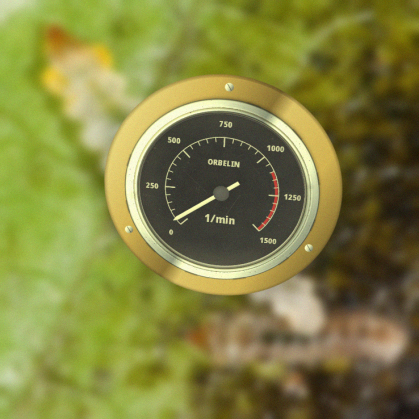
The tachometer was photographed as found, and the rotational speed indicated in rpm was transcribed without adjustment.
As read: 50 rpm
